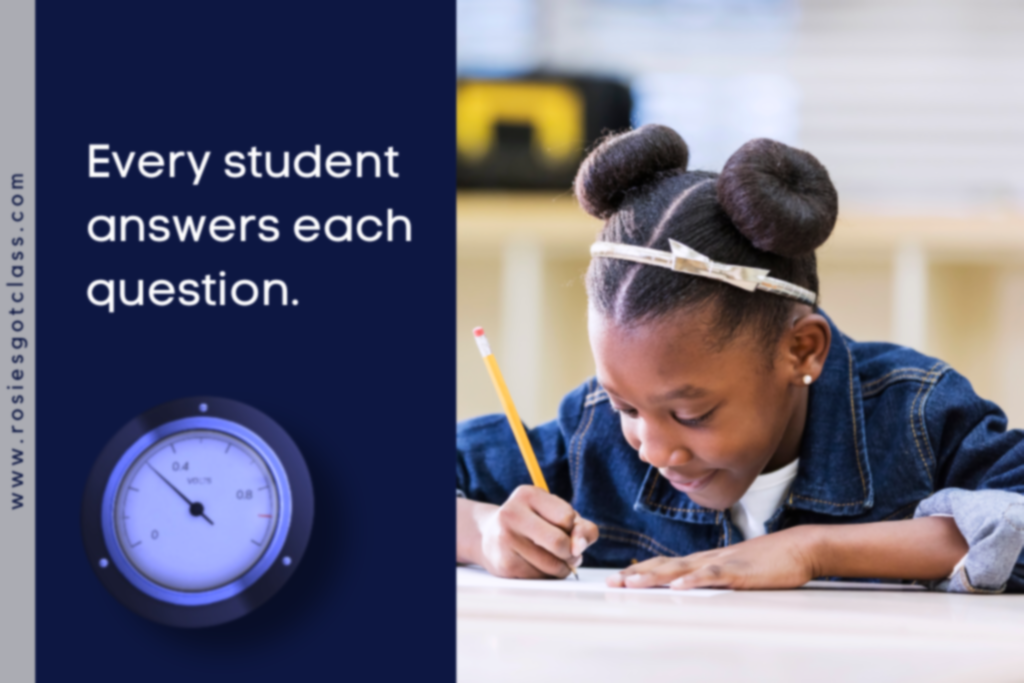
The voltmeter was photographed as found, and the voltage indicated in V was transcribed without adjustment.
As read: 0.3 V
